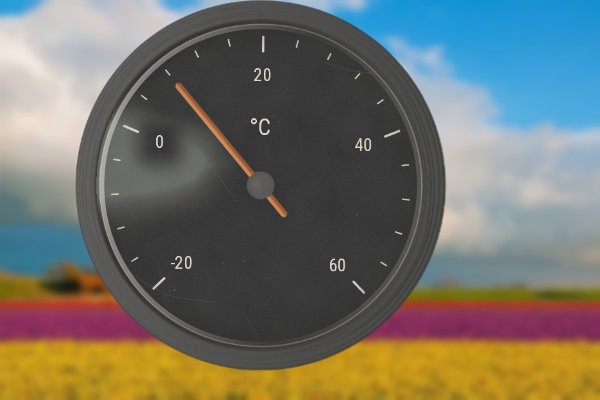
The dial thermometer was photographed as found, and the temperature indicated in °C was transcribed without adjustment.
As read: 8 °C
